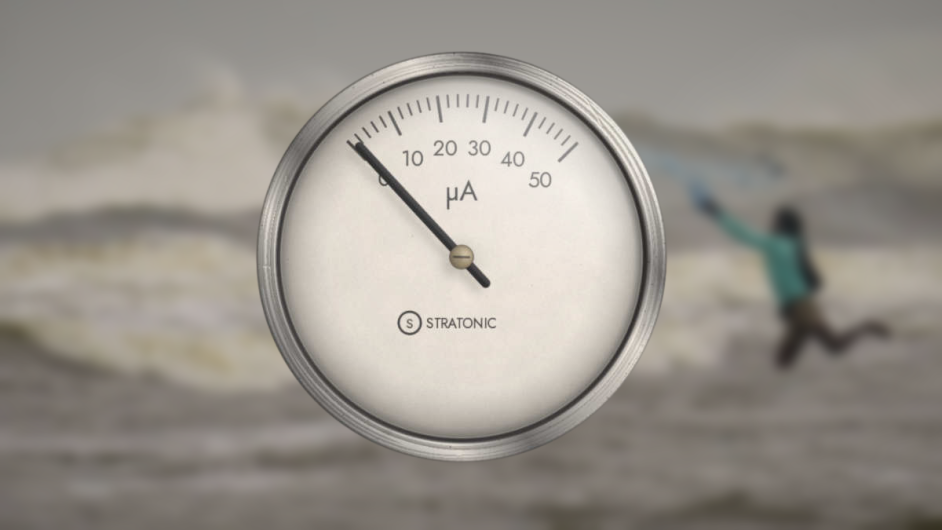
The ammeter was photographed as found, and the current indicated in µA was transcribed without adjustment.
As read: 1 µA
